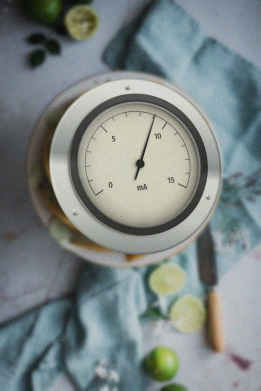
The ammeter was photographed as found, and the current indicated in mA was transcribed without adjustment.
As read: 9 mA
